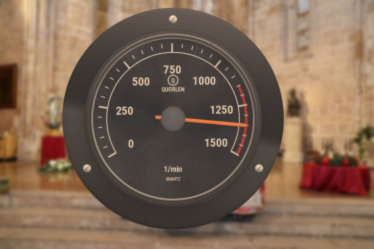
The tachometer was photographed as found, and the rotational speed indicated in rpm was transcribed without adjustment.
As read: 1350 rpm
